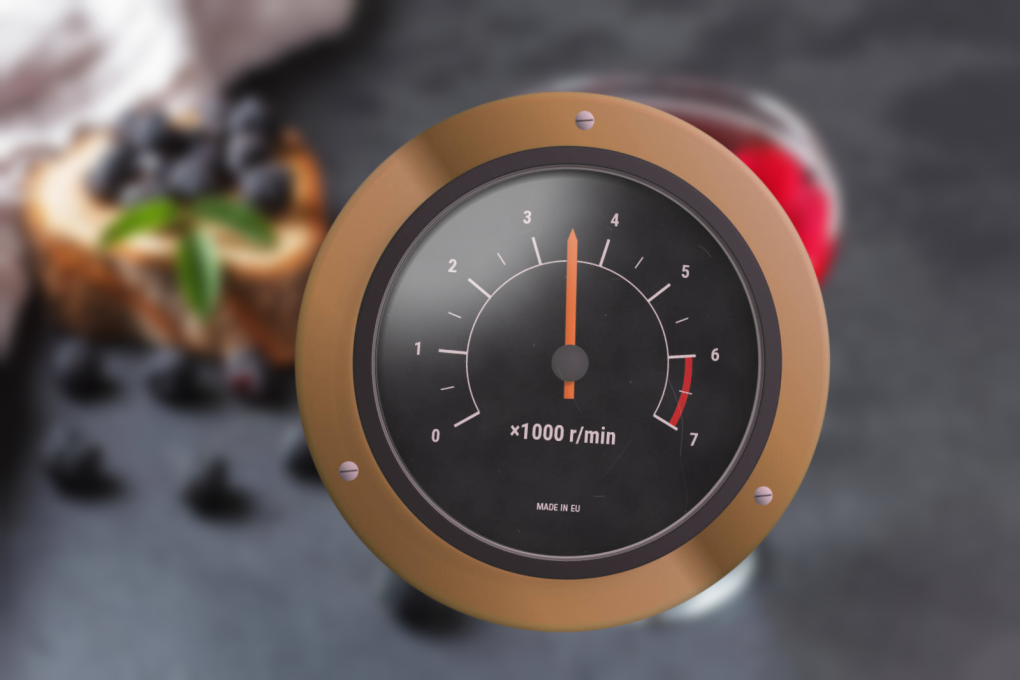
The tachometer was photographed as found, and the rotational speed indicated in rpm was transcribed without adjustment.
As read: 3500 rpm
